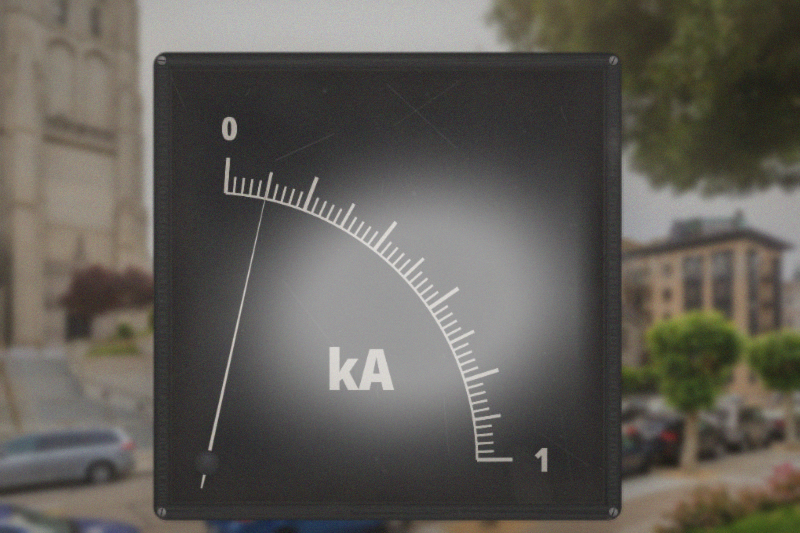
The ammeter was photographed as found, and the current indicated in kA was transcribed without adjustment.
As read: 0.1 kA
